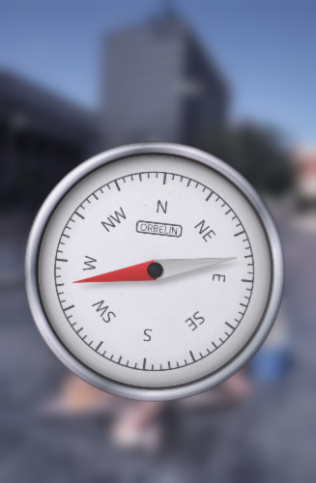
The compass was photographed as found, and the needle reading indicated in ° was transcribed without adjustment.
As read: 255 °
